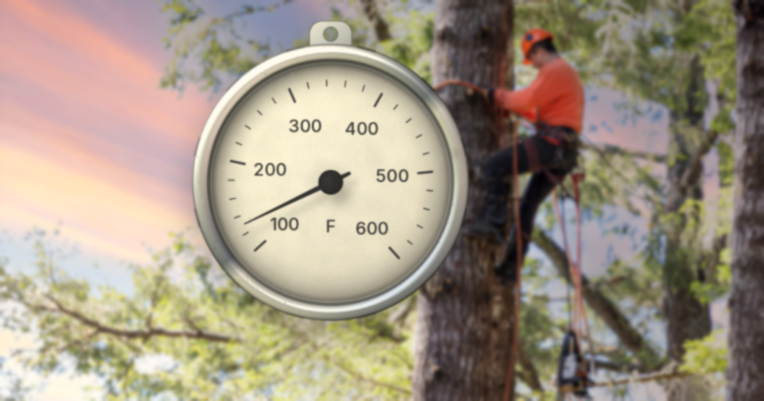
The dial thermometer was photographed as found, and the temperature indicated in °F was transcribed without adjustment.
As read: 130 °F
